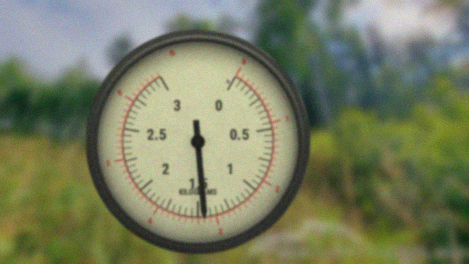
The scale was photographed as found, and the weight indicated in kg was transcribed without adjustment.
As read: 1.45 kg
